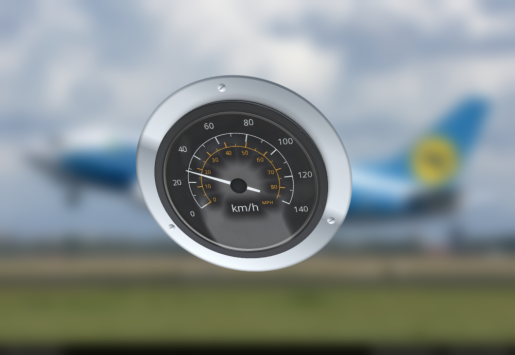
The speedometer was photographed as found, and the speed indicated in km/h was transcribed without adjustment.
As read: 30 km/h
